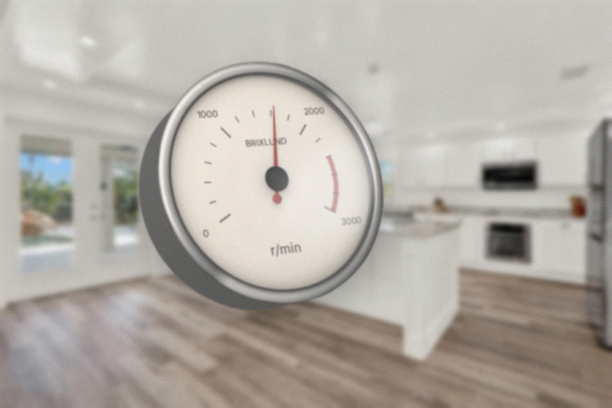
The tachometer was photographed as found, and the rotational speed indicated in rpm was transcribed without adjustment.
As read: 1600 rpm
